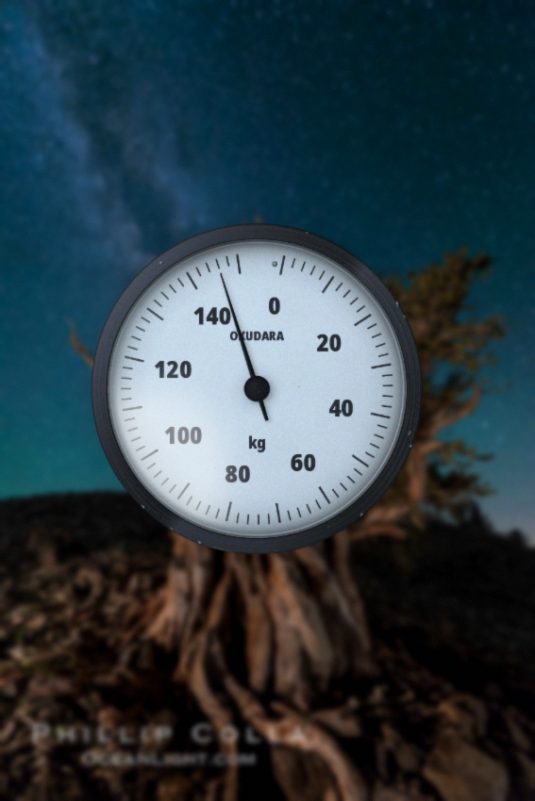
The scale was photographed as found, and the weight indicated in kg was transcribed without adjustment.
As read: 146 kg
